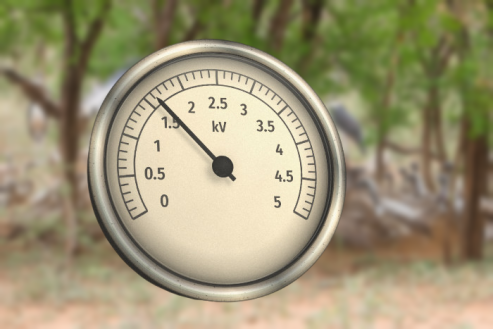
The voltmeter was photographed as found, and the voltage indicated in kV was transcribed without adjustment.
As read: 1.6 kV
